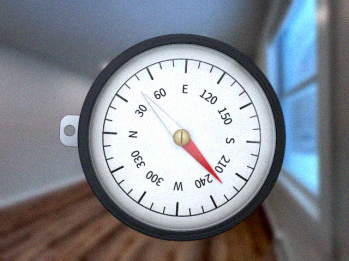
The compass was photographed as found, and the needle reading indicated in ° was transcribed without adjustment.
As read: 225 °
